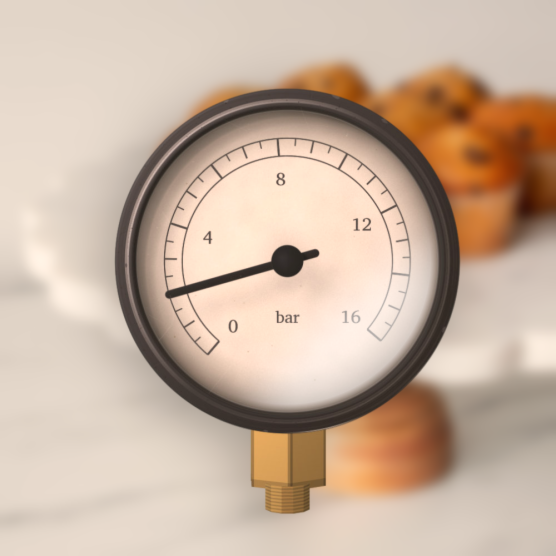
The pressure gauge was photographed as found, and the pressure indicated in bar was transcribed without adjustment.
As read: 2 bar
